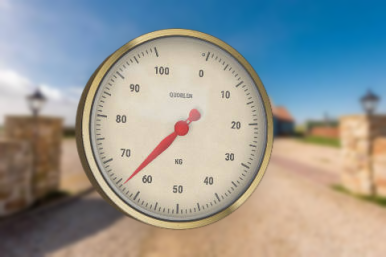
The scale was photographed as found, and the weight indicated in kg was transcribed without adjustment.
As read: 64 kg
